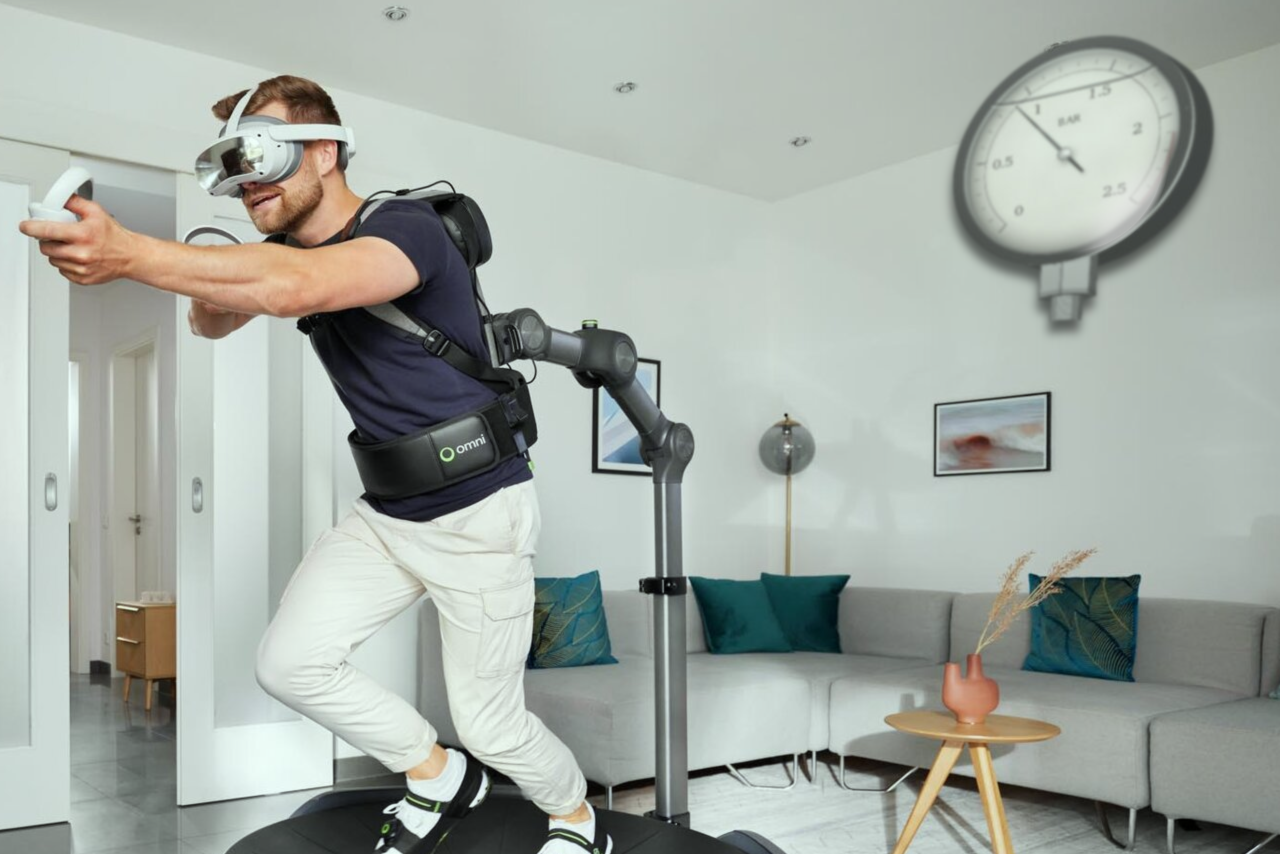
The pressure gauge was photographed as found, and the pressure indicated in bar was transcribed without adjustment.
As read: 0.9 bar
